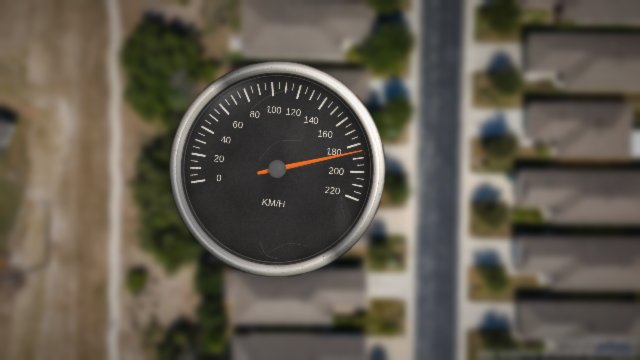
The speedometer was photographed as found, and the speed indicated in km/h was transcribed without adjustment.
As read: 185 km/h
